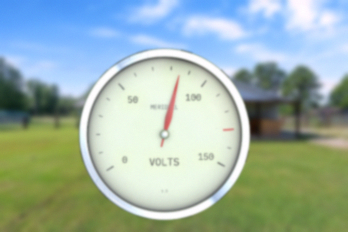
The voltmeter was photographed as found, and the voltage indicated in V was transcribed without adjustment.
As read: 85 V
